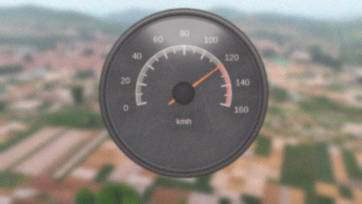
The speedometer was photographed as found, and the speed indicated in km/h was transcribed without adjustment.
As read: 120 km/h
